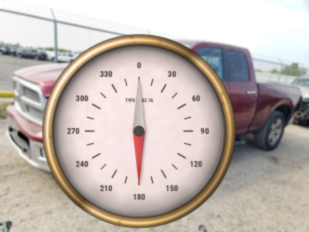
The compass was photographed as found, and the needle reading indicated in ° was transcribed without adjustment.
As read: 180 °
